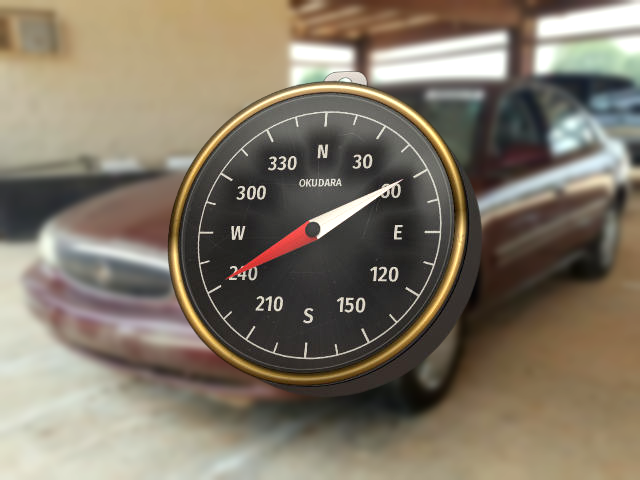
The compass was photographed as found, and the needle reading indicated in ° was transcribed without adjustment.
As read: 240 °
